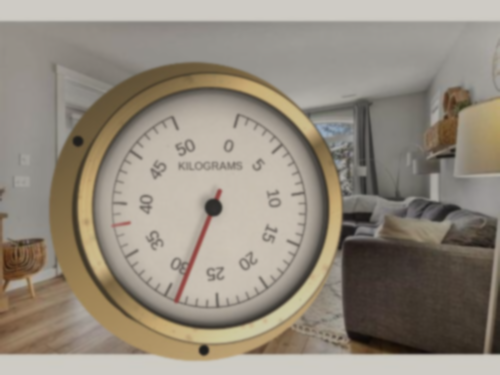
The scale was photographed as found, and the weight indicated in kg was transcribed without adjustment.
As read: 29 kg
